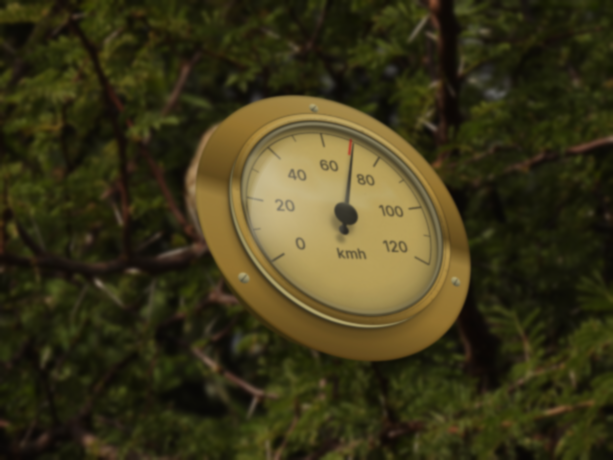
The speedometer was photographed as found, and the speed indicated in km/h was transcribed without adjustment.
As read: 70 km/h
